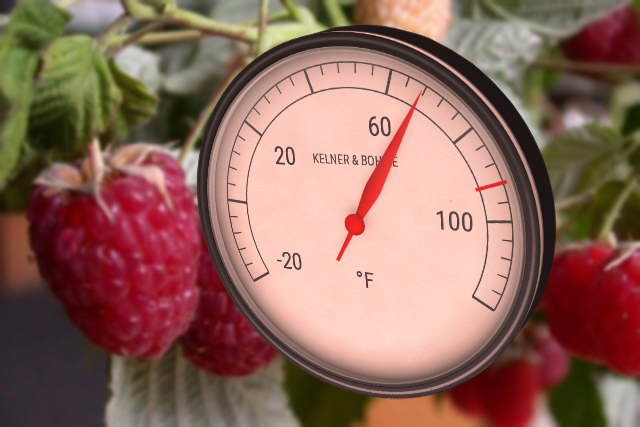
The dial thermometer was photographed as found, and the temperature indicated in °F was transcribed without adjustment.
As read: 68 °F
